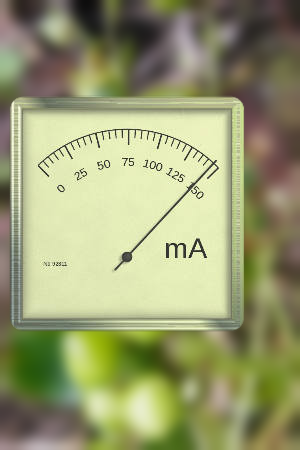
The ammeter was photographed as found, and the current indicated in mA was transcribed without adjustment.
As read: 145 mA
